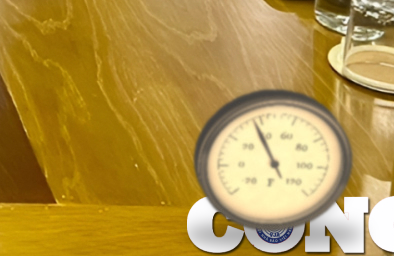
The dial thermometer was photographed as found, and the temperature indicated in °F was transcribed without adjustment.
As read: 36 °F
